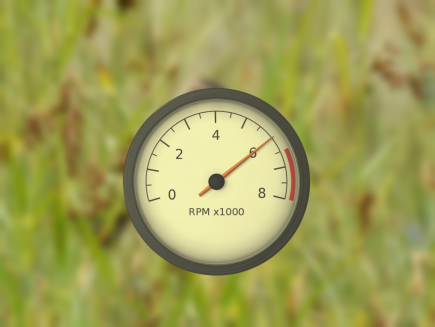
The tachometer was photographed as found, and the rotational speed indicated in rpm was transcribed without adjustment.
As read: 6000 rpm
